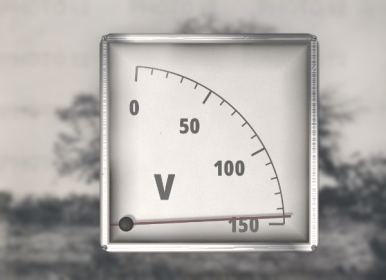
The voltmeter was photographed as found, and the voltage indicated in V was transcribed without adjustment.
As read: 145 V
